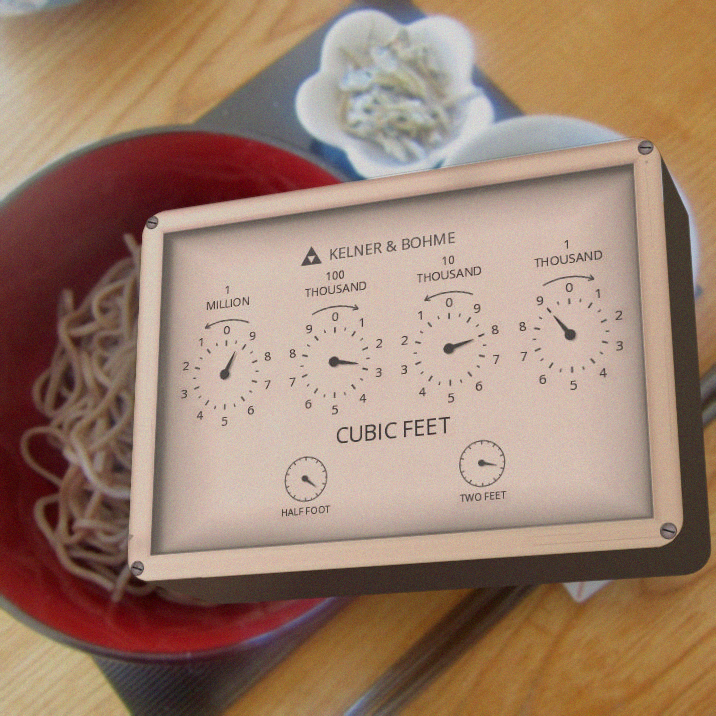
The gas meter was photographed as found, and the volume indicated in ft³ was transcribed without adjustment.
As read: 927900 ft³
